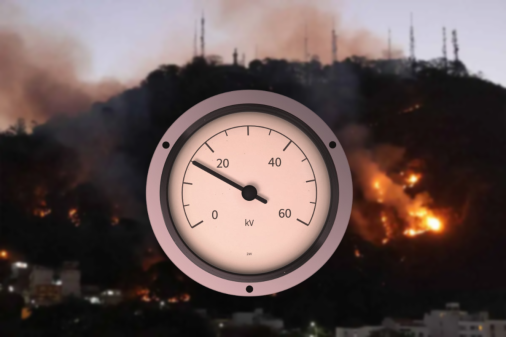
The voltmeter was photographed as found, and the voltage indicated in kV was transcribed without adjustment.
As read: 15 kV
